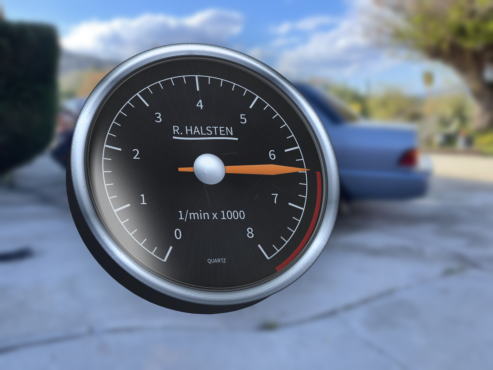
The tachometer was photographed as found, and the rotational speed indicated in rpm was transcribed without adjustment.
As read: 6400 rpm
